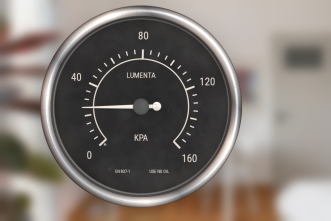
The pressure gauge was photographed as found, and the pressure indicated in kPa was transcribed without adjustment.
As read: 25 kPa
